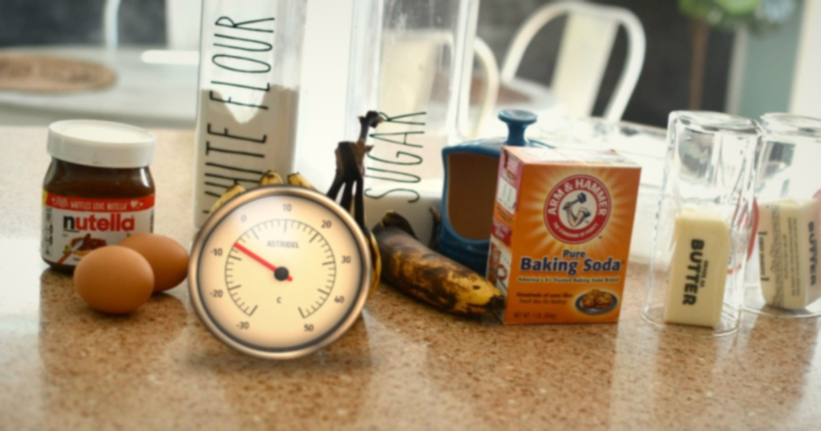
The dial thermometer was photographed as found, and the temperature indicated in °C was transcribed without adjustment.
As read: -6 °C
